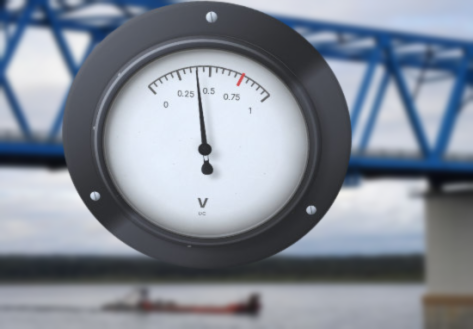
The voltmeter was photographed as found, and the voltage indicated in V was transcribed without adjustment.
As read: 0.4 V
